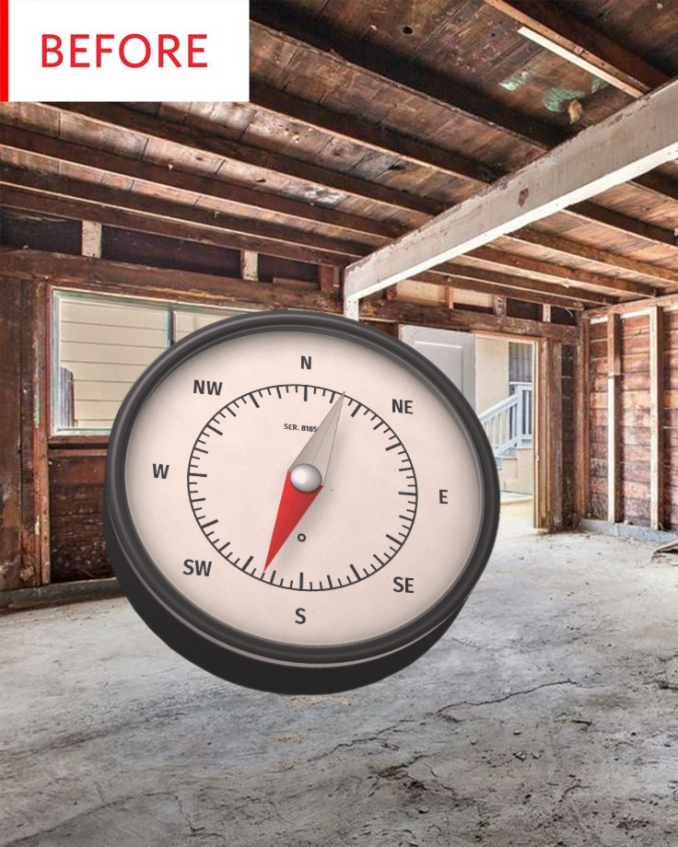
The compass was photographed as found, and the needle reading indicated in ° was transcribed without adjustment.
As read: 200 °
